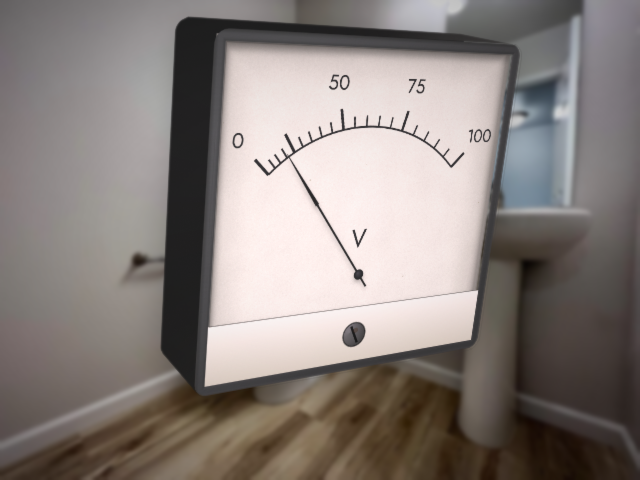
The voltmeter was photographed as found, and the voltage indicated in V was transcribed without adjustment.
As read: 20 V
